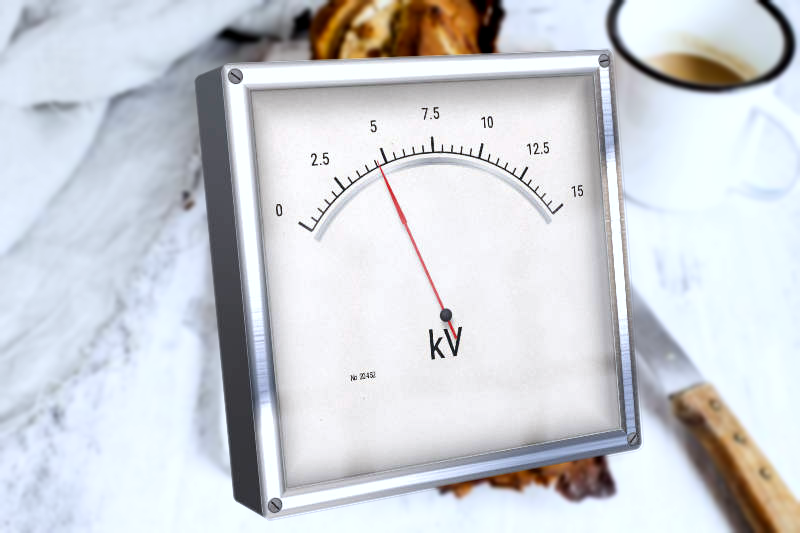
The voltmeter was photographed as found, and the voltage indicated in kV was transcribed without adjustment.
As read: 4.5 kV
